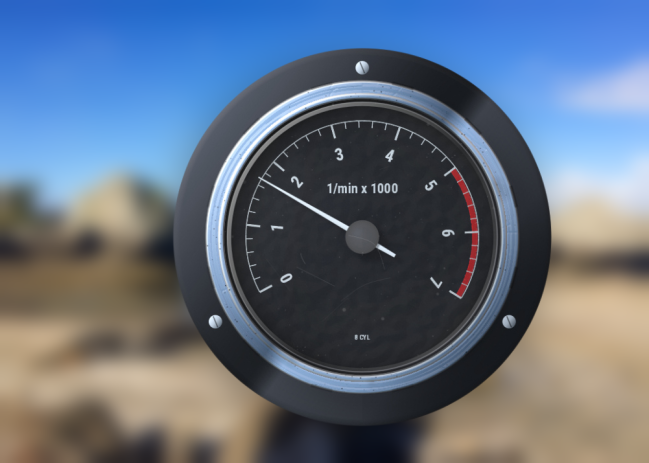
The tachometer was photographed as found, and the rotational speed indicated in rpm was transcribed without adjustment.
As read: 1700 rpm
